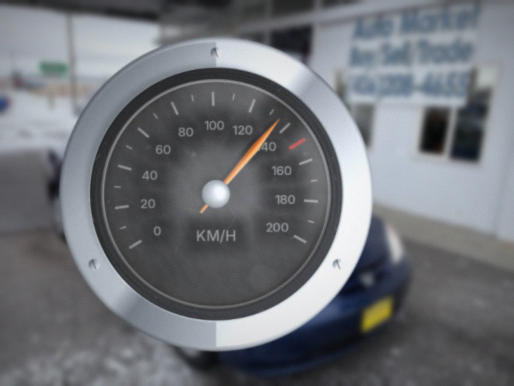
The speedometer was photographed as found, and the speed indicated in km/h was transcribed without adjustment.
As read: 135 km/h
